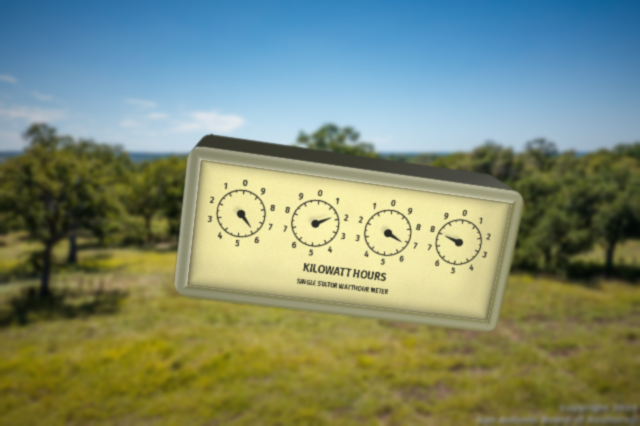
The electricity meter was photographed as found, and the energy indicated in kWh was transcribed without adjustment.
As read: 6168 kWh
